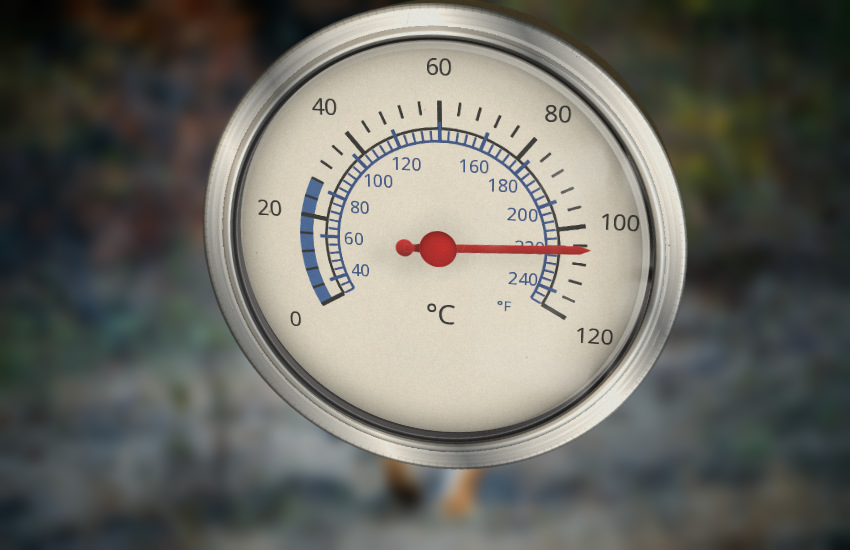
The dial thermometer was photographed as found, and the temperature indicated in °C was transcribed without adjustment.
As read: 104 °C
